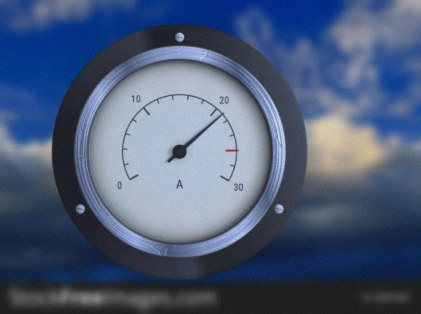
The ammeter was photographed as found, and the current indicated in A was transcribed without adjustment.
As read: 21 A
